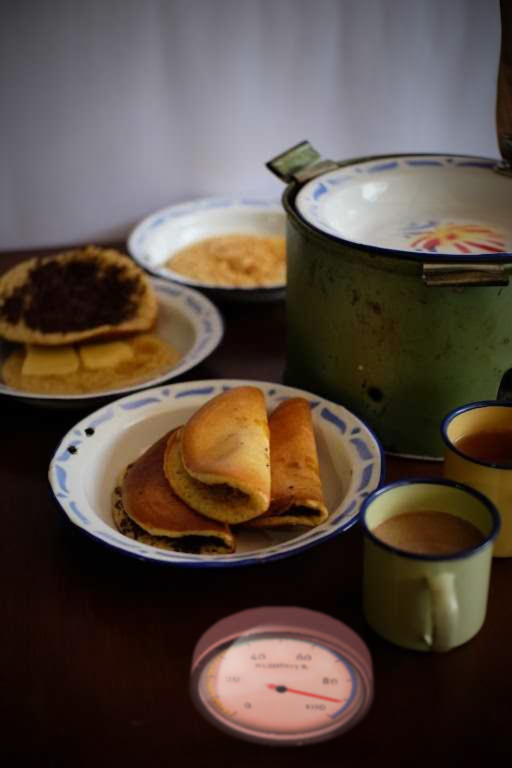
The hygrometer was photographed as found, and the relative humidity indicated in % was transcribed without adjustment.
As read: 90 %
